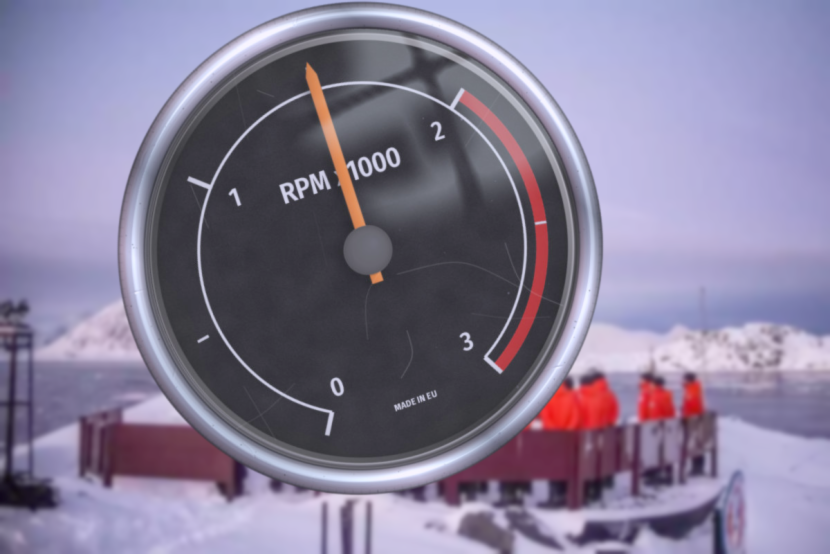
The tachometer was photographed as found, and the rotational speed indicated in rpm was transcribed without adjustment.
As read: 1500 rpm
